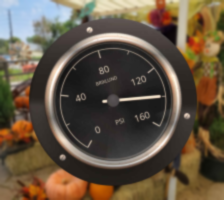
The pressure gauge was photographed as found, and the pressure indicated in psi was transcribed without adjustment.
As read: 140 psi
